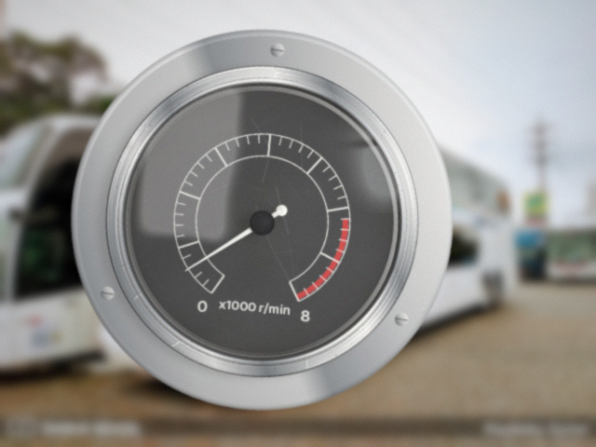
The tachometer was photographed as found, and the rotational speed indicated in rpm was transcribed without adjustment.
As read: 600 rpm
